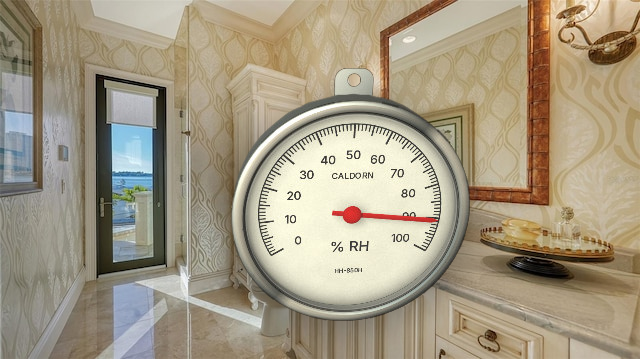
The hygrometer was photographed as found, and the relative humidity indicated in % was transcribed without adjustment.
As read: 90 %
